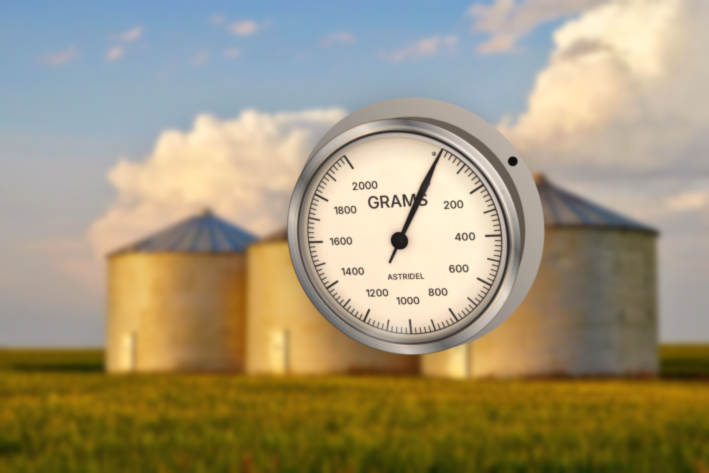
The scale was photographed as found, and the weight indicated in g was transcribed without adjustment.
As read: 0 g
